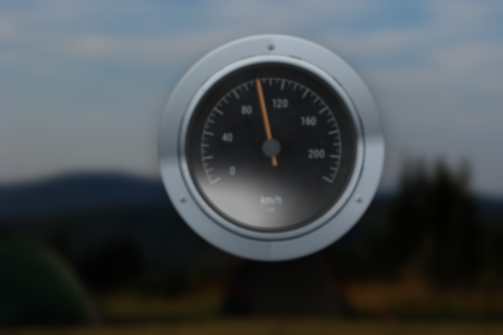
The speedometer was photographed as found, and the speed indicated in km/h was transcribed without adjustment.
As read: 100 km/h
